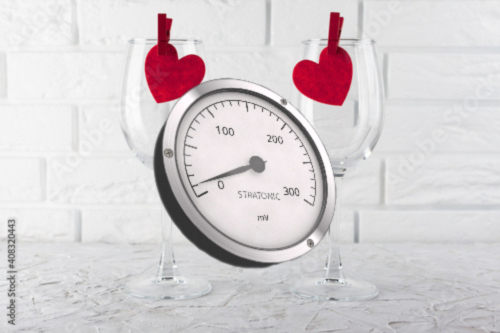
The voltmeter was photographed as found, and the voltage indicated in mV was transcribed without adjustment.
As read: 10 mV
